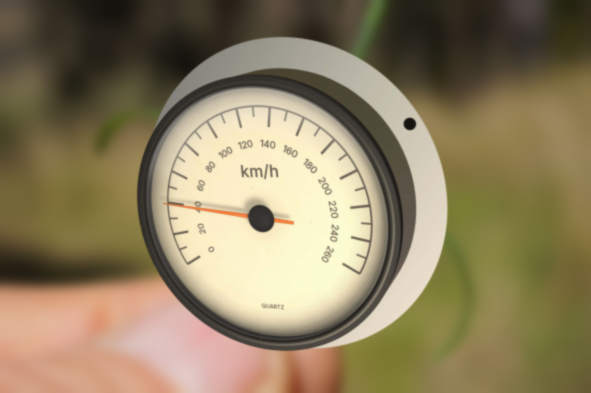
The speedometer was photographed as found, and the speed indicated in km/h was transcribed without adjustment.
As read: 40 km/h
